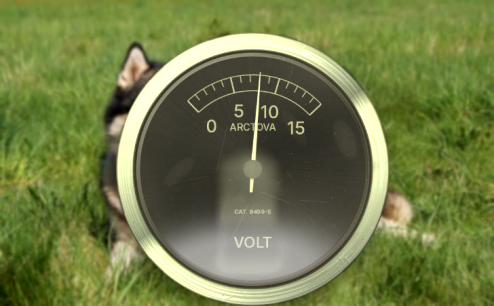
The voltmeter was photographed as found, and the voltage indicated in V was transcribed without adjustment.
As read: 8 V
